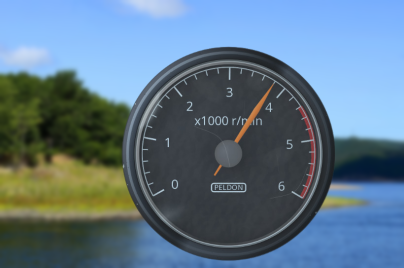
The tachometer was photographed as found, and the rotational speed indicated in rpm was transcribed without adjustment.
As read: 3800 rpm
